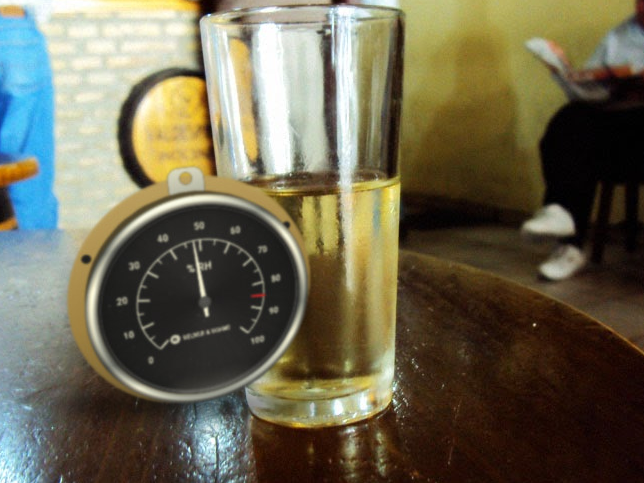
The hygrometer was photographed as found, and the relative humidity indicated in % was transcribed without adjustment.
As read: 47.5 %
